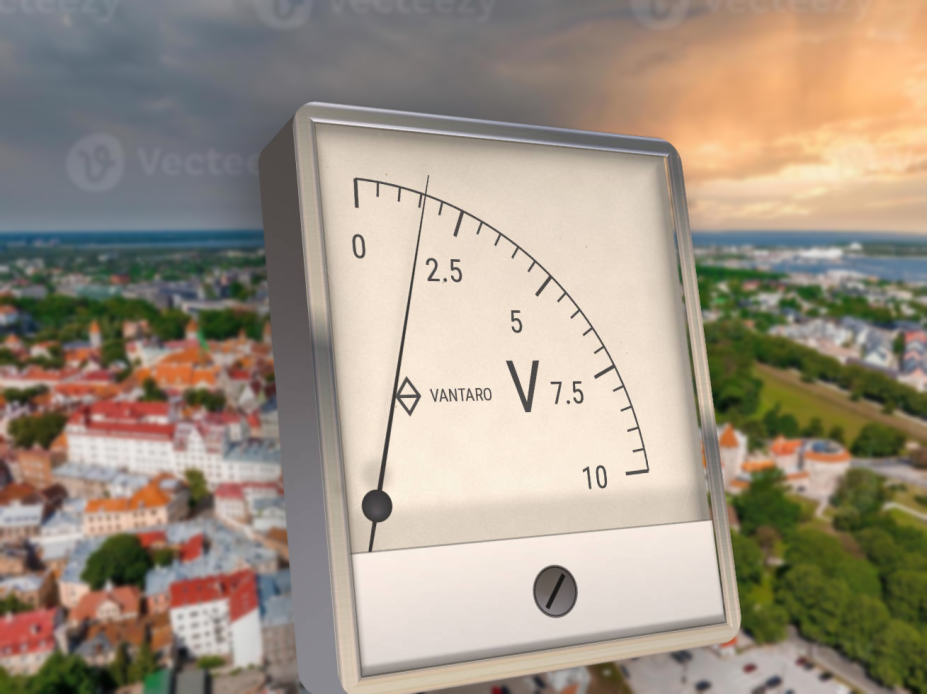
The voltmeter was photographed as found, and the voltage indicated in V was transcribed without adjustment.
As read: 1.5 V
